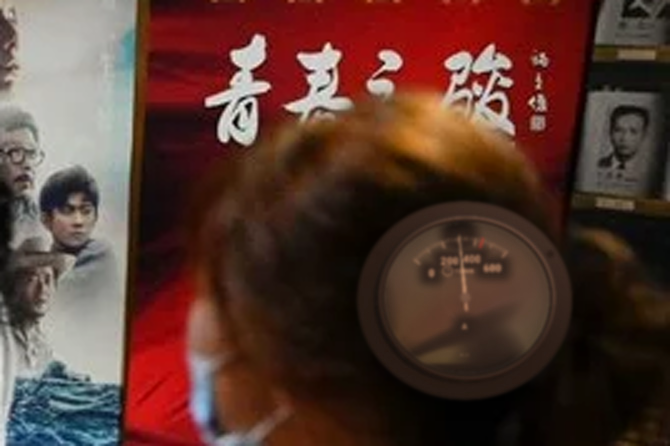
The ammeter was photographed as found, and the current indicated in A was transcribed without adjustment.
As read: 300 A
